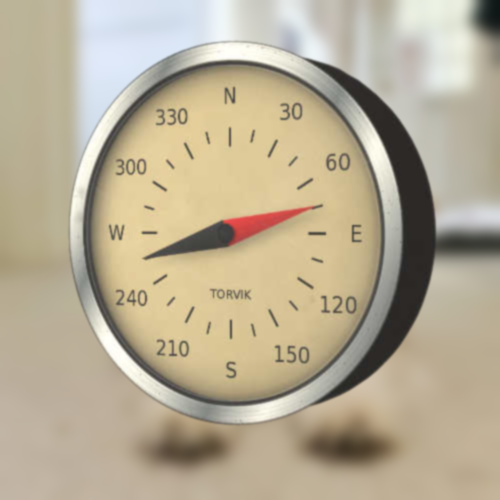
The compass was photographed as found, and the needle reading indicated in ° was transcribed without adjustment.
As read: 75 °
